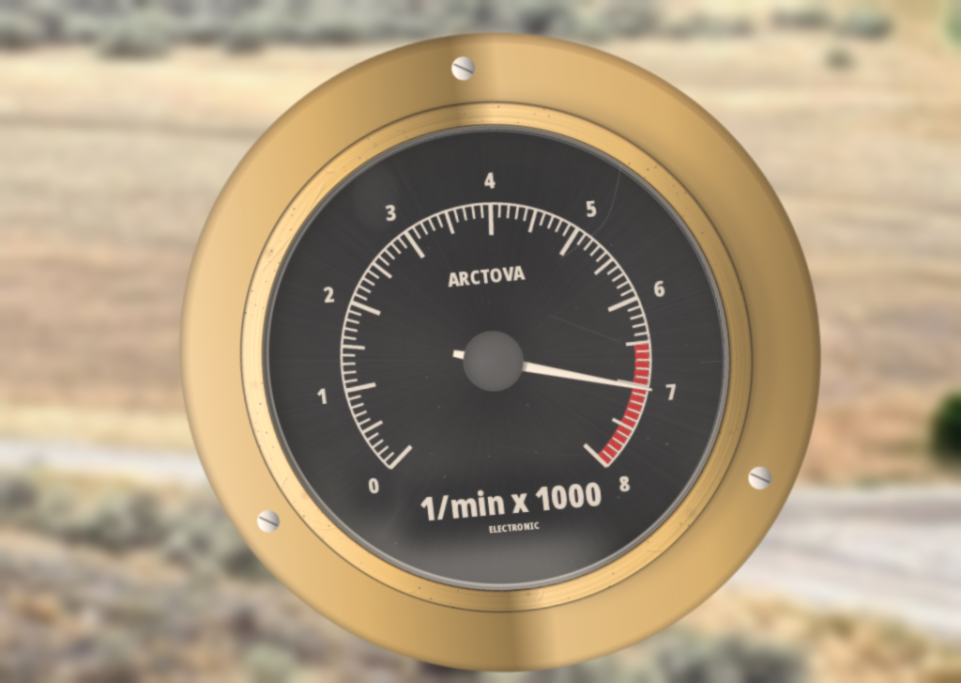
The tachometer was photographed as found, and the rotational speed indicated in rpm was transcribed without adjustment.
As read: 7000 rpm
